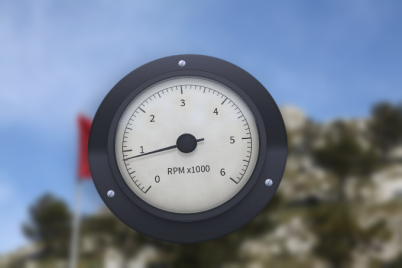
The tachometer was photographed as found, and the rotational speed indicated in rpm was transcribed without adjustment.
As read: 800 rpm
